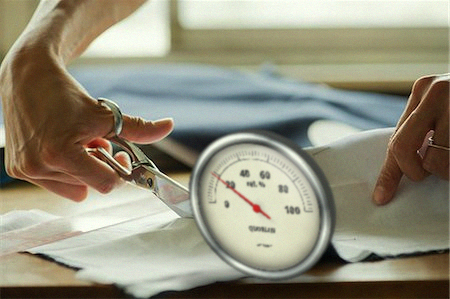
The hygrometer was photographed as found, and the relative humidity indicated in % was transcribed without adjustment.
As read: 20 %
